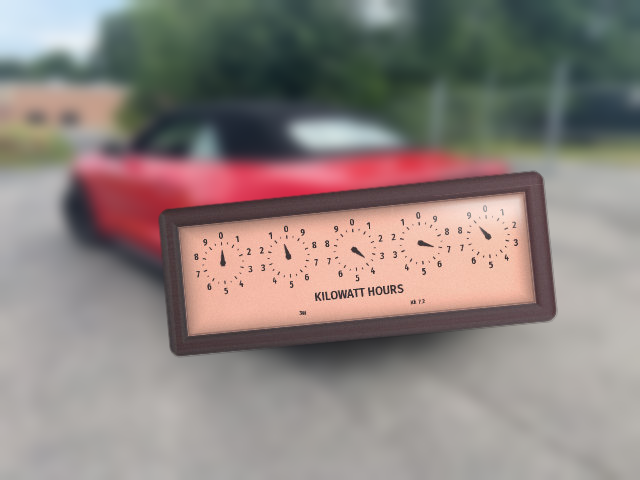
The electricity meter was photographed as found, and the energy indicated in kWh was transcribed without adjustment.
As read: 369 kWh
